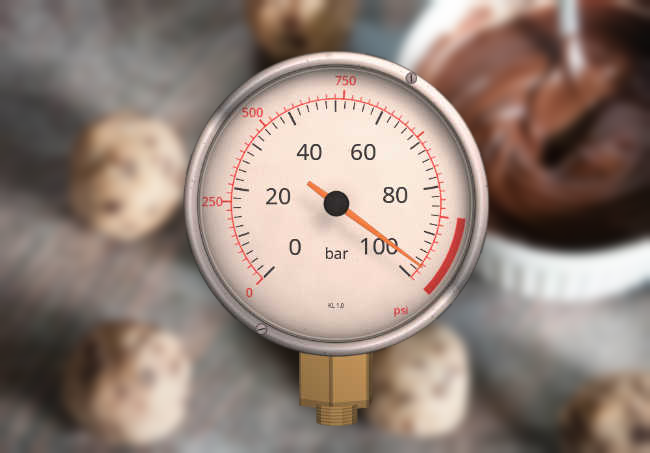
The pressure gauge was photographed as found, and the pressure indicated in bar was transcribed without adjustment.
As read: 97 bar
